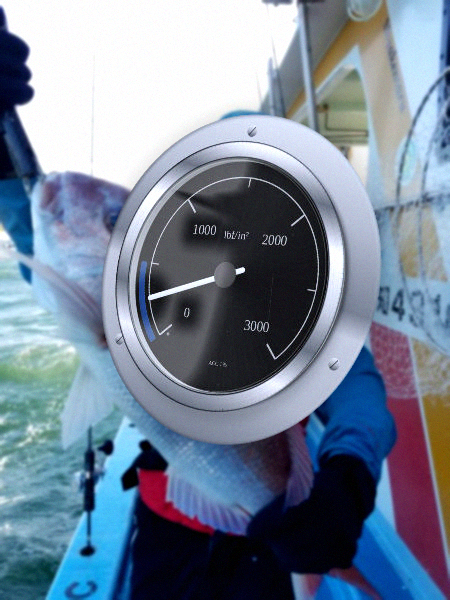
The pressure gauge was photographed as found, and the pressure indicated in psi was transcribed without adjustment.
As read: 250 psi
